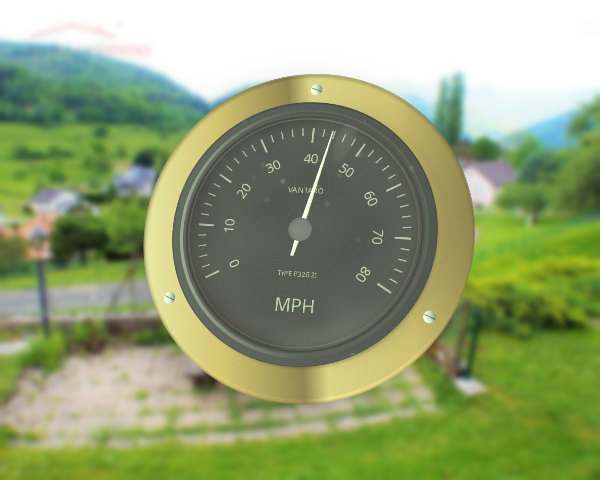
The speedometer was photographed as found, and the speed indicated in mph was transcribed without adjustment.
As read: 44 mph
